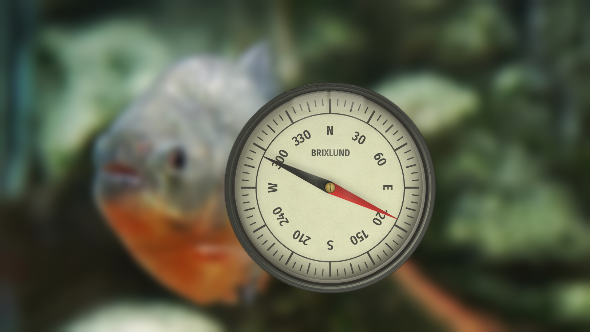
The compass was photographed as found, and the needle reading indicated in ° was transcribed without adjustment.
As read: 115 °
